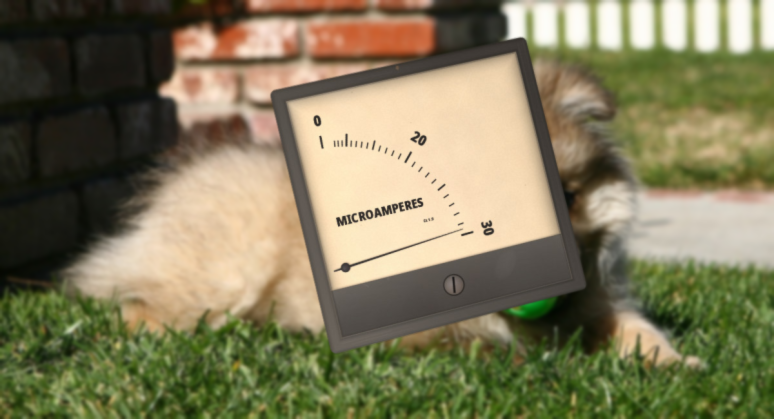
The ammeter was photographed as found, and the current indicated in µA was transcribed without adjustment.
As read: 29.5 µA
